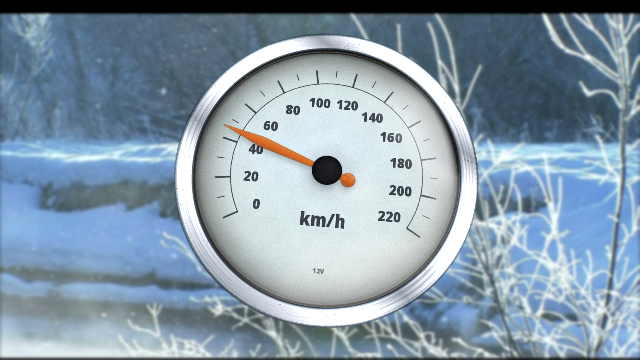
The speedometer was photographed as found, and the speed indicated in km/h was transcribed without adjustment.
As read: 45 km/h
